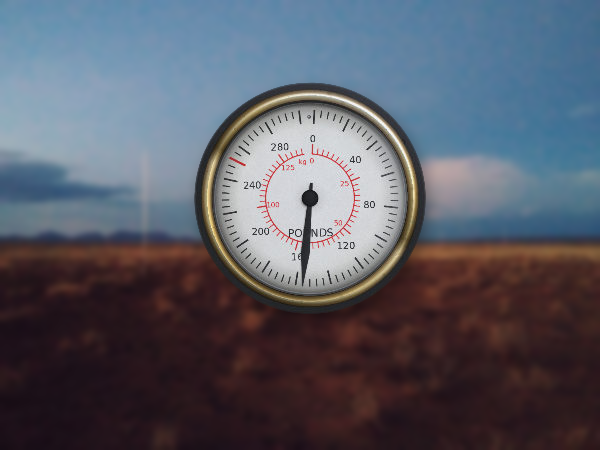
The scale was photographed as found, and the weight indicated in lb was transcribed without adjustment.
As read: 156 lb
